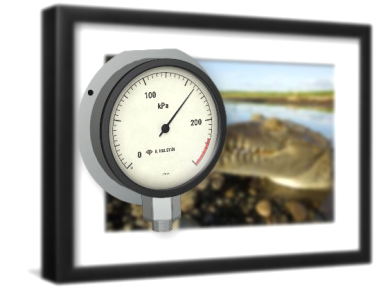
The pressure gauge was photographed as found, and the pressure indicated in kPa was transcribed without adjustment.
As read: 160 kPa
